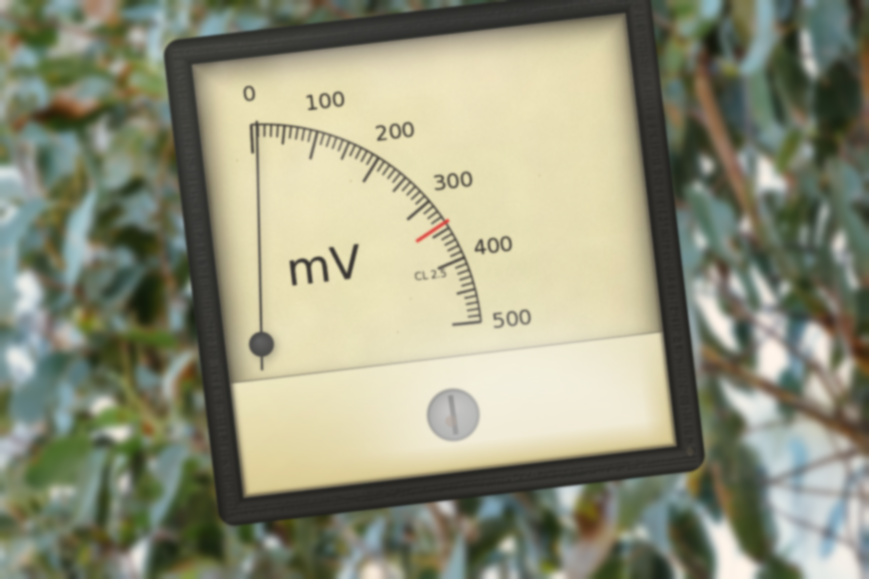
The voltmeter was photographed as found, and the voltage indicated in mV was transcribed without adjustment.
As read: 10 mV
